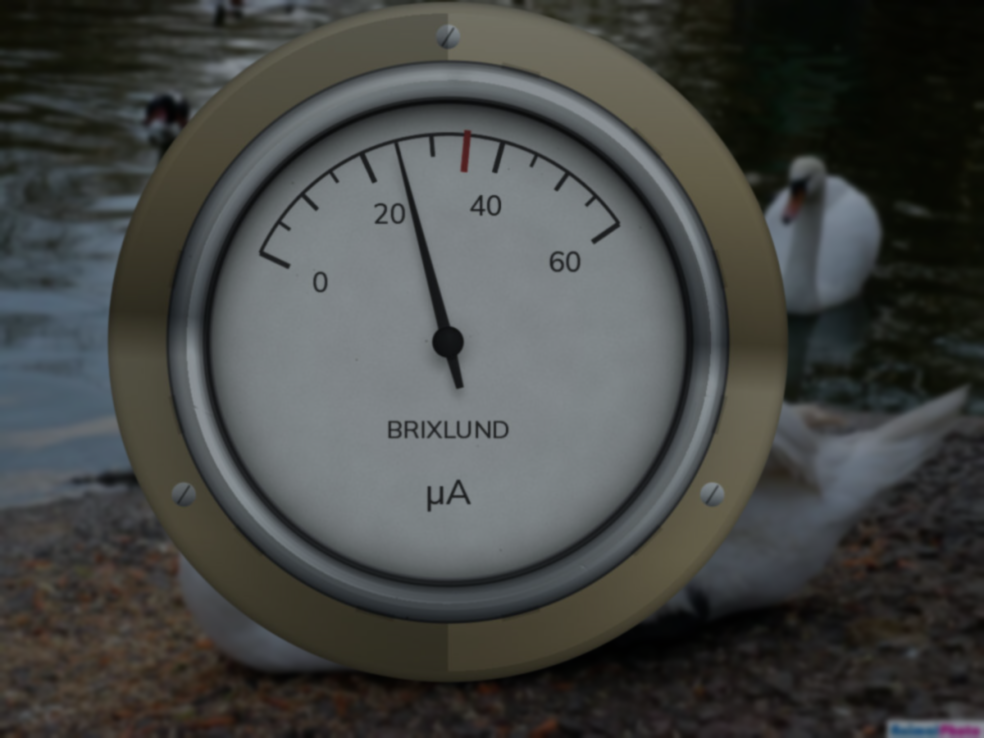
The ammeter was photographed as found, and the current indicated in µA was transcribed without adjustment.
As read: 25 µA
